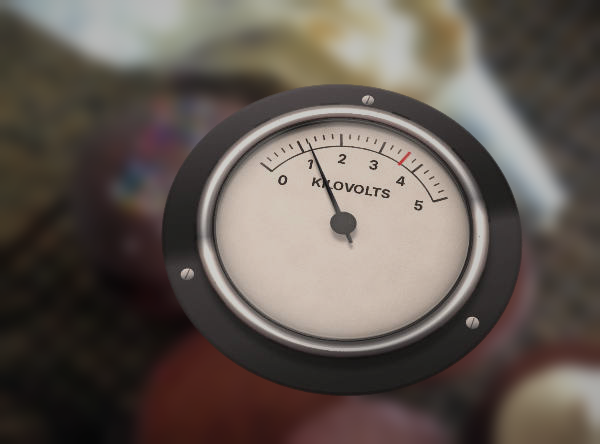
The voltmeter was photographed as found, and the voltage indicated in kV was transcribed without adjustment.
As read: 1.2 kV
